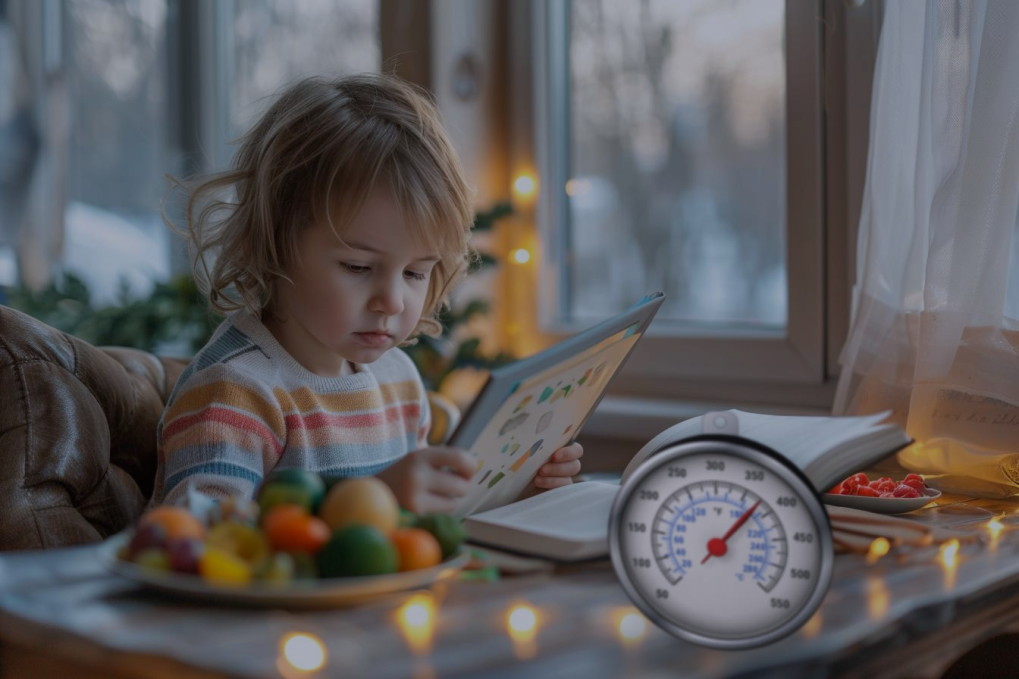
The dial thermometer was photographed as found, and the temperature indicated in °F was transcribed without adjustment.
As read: 375 °F
